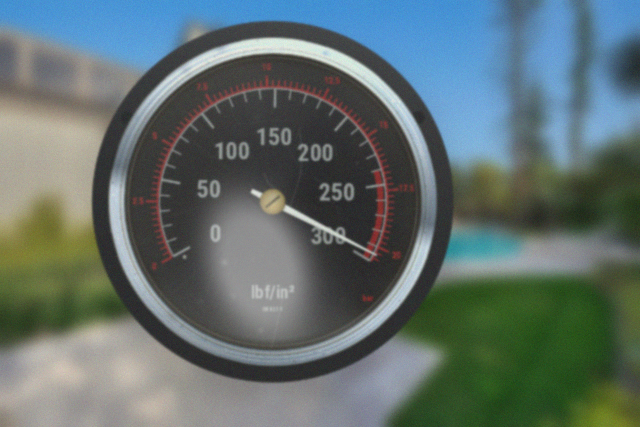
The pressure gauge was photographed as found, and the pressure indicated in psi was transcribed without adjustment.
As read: 295 psi
